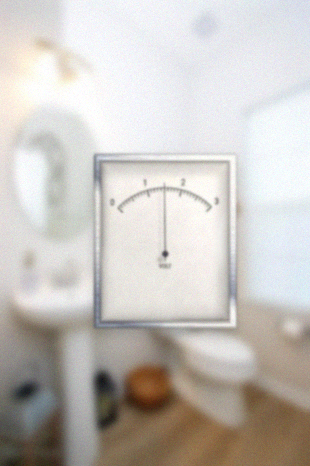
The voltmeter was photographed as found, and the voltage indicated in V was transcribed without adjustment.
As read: 1.5 V
